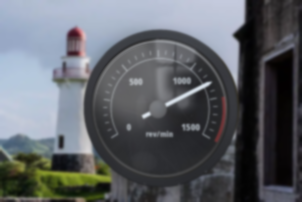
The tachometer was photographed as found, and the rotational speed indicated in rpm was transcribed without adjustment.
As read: 1150 rpm
